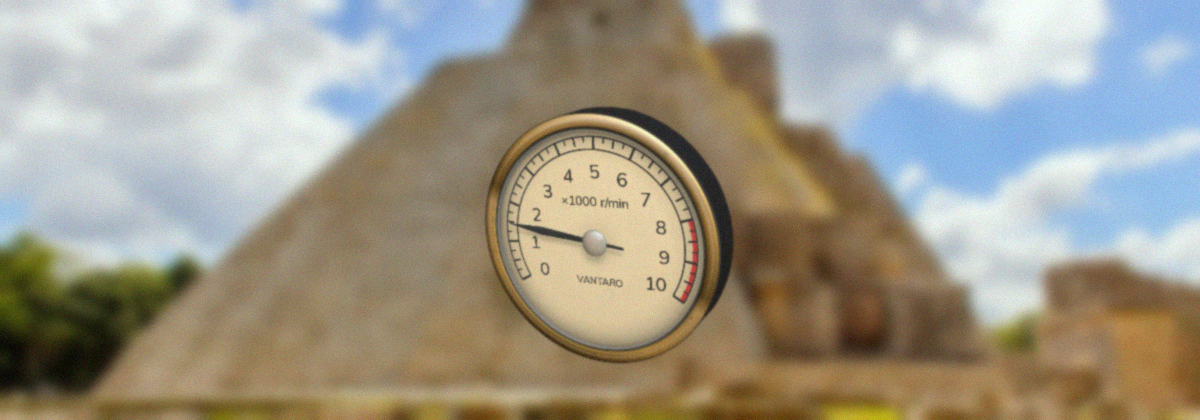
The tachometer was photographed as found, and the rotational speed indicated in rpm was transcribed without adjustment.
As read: 1500 rpm
